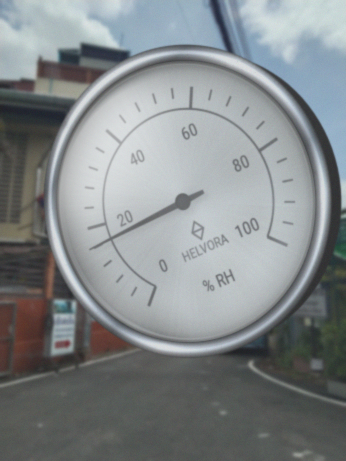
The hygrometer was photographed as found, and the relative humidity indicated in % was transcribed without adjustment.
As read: 16 %
